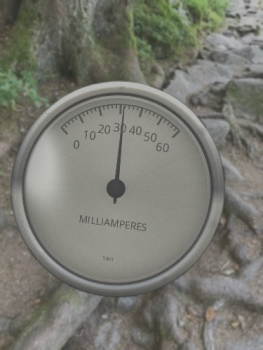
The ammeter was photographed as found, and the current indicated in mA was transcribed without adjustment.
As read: 32 mA
